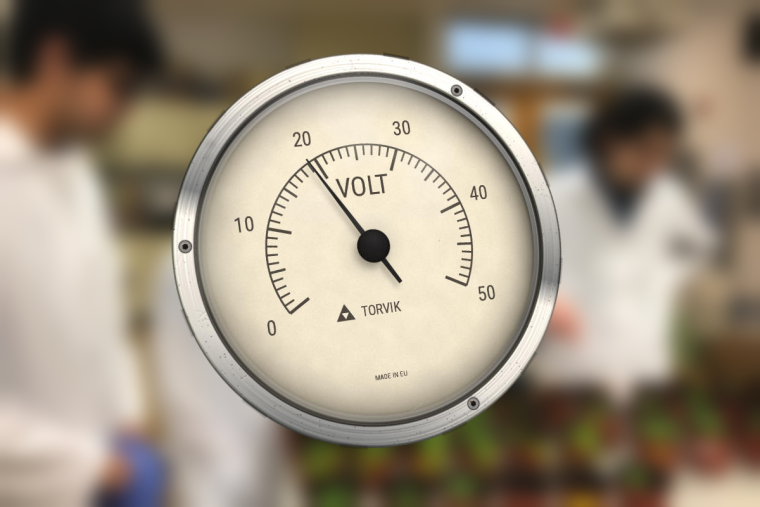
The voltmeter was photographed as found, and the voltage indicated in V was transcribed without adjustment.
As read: 19 V
